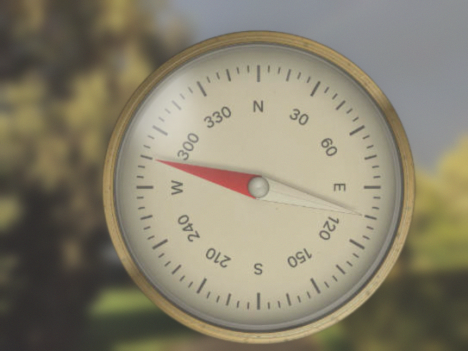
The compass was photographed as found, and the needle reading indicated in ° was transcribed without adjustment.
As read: 285 °
